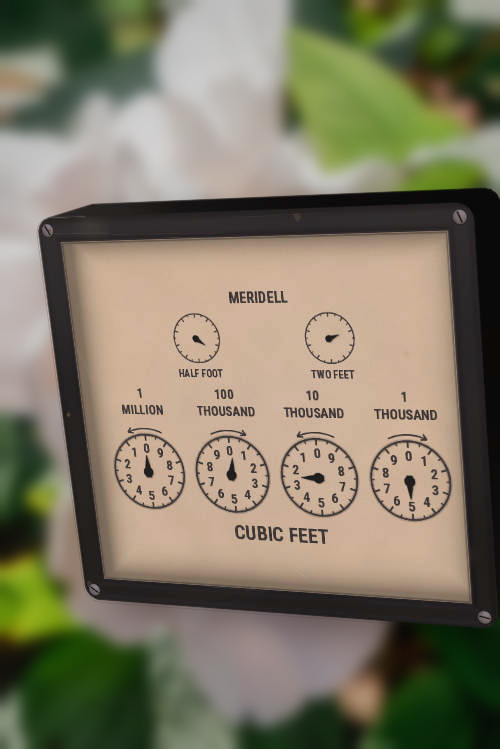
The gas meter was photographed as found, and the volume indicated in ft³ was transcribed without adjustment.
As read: 2500 ft³
